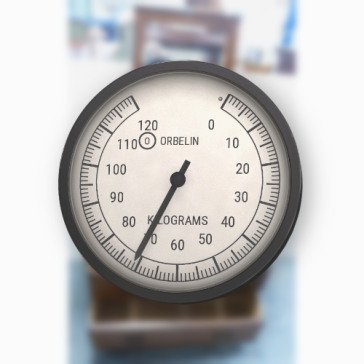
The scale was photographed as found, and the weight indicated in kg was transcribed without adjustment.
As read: 71 kg
